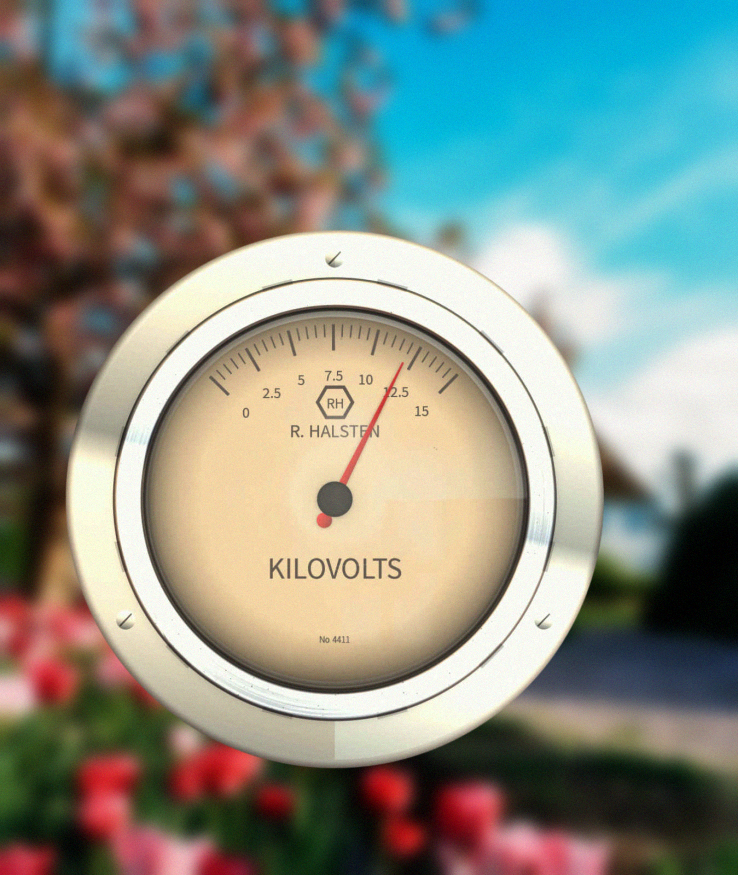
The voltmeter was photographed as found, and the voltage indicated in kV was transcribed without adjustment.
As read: 12 kV
